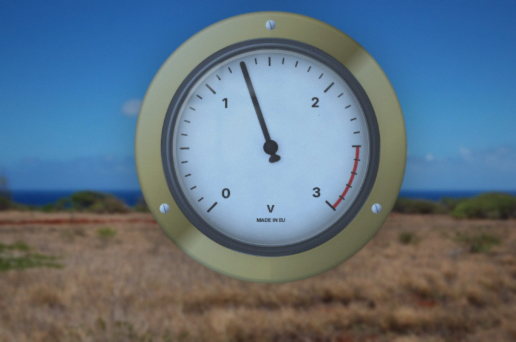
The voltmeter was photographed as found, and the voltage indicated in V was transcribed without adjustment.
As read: 1.3 V
